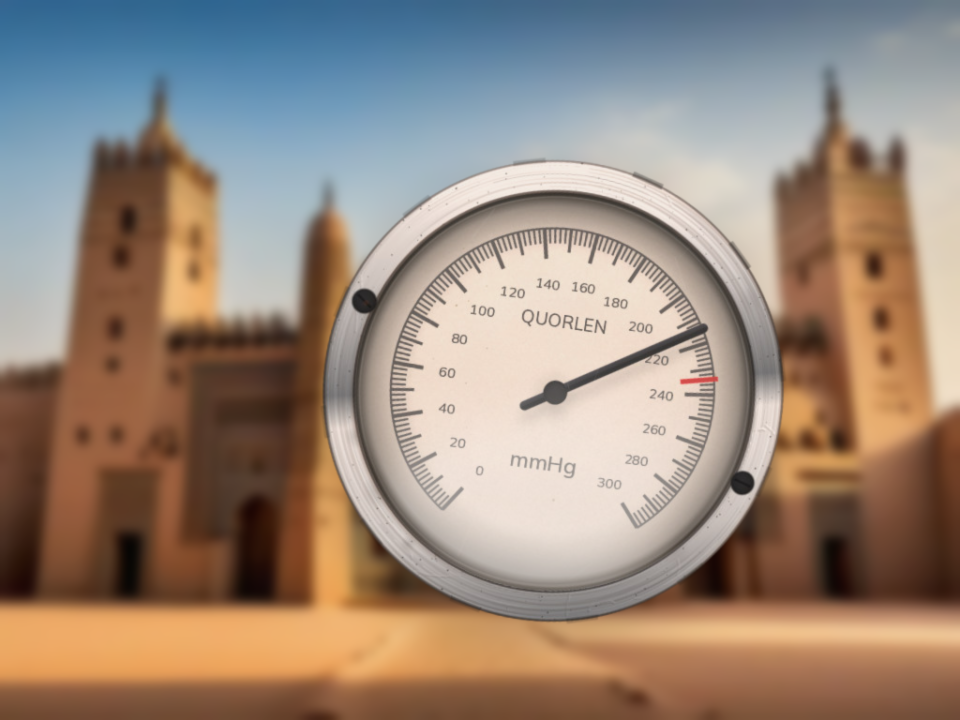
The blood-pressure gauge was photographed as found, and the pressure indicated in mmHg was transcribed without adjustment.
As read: 214 mmHg
